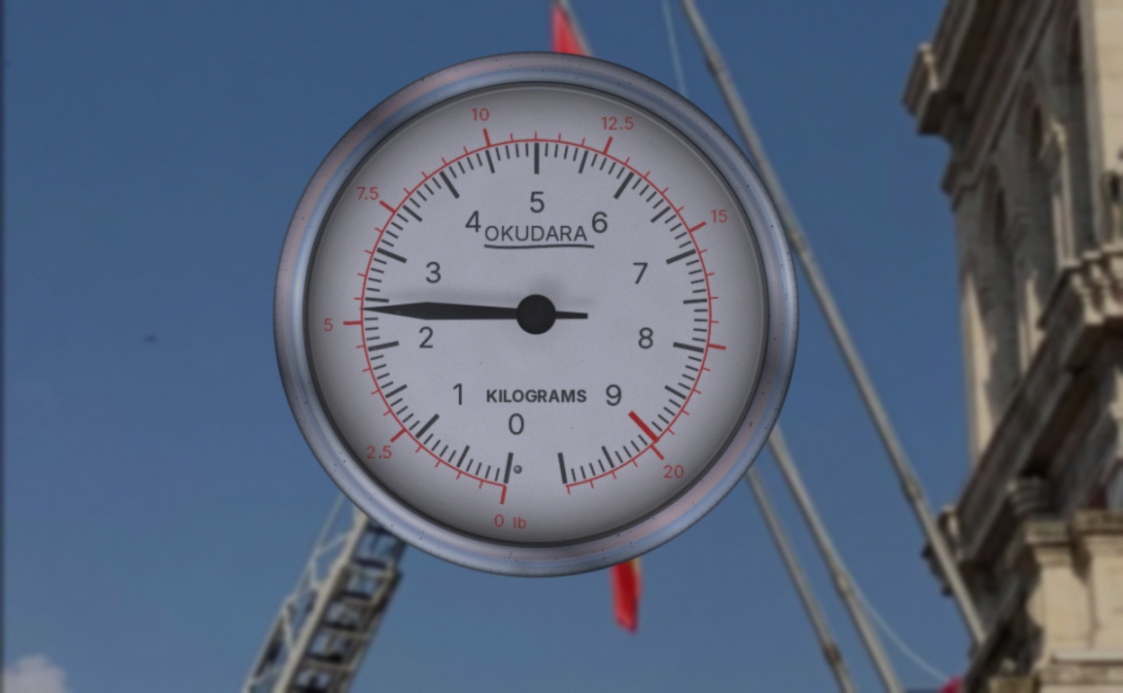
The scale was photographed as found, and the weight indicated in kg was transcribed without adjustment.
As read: 2.4 kg
